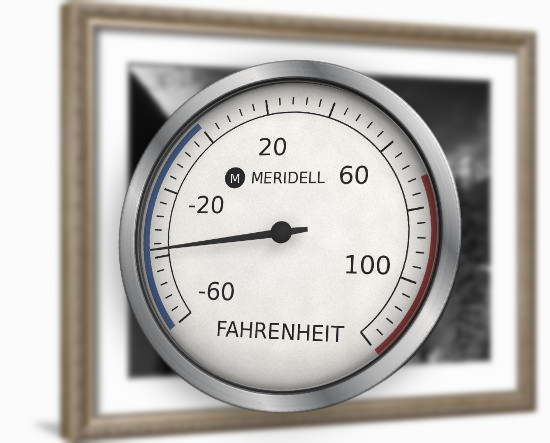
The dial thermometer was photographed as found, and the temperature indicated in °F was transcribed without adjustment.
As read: -38 °F
